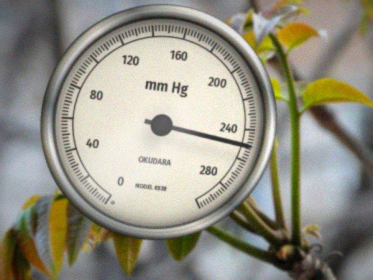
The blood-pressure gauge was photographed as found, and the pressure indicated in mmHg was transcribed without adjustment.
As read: 250 mmHg
